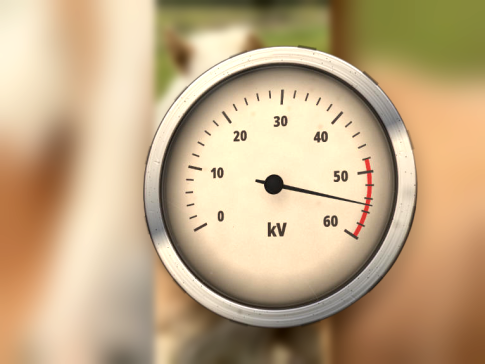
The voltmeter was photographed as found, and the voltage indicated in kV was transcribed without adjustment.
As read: 55 kV
